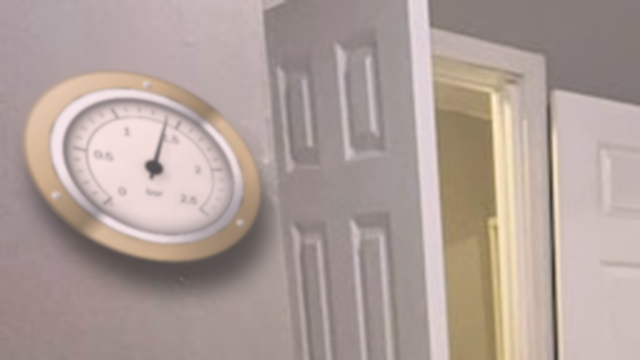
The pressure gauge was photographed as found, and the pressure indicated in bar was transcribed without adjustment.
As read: 1.4 bar
